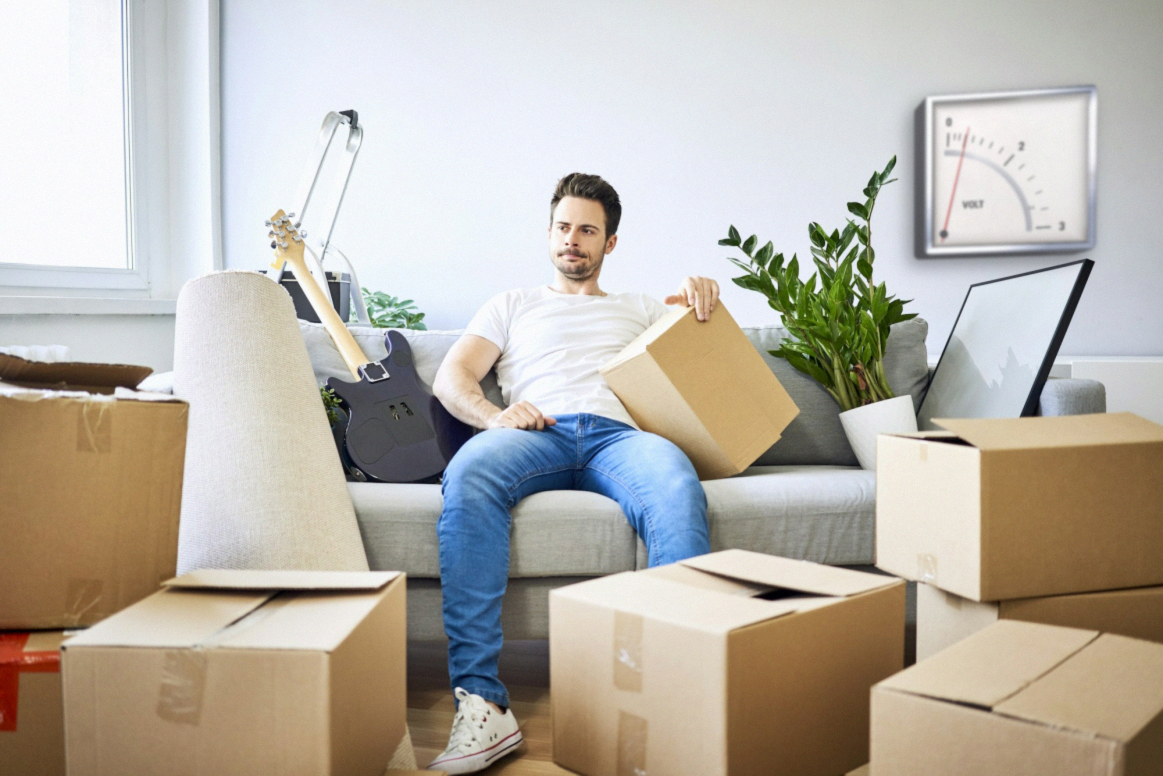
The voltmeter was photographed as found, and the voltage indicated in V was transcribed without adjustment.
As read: 1 V
